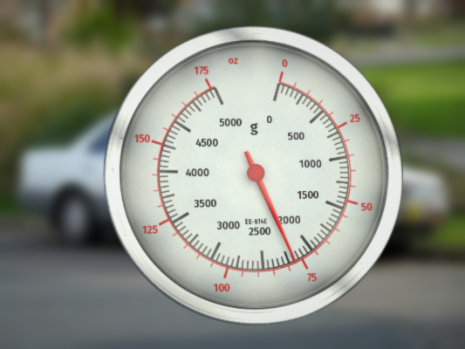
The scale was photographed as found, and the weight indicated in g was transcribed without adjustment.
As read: 2200 g
